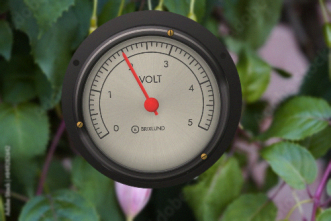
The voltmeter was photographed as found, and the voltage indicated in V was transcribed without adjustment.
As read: 2 V
